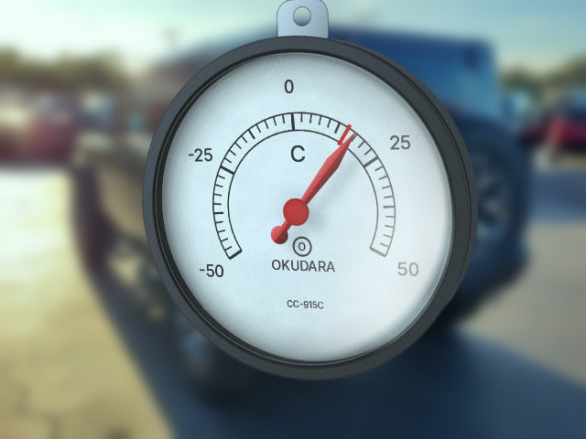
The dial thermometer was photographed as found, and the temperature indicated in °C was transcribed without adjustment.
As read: 17.5 °C
